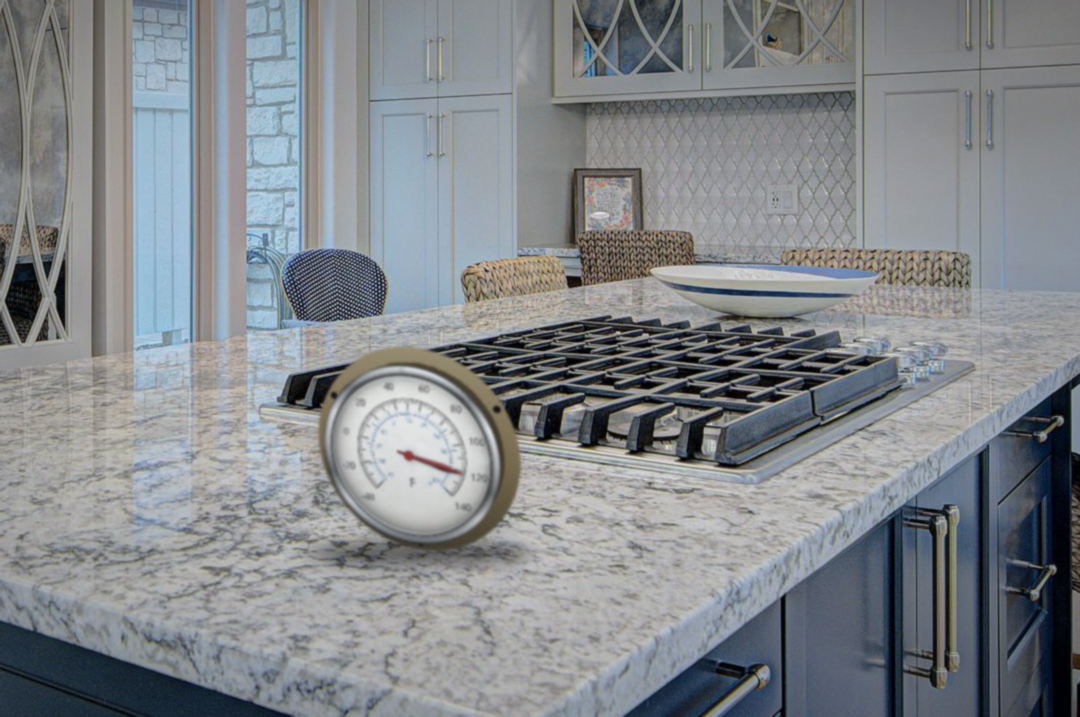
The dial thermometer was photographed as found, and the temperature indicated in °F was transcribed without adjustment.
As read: 120 °F
